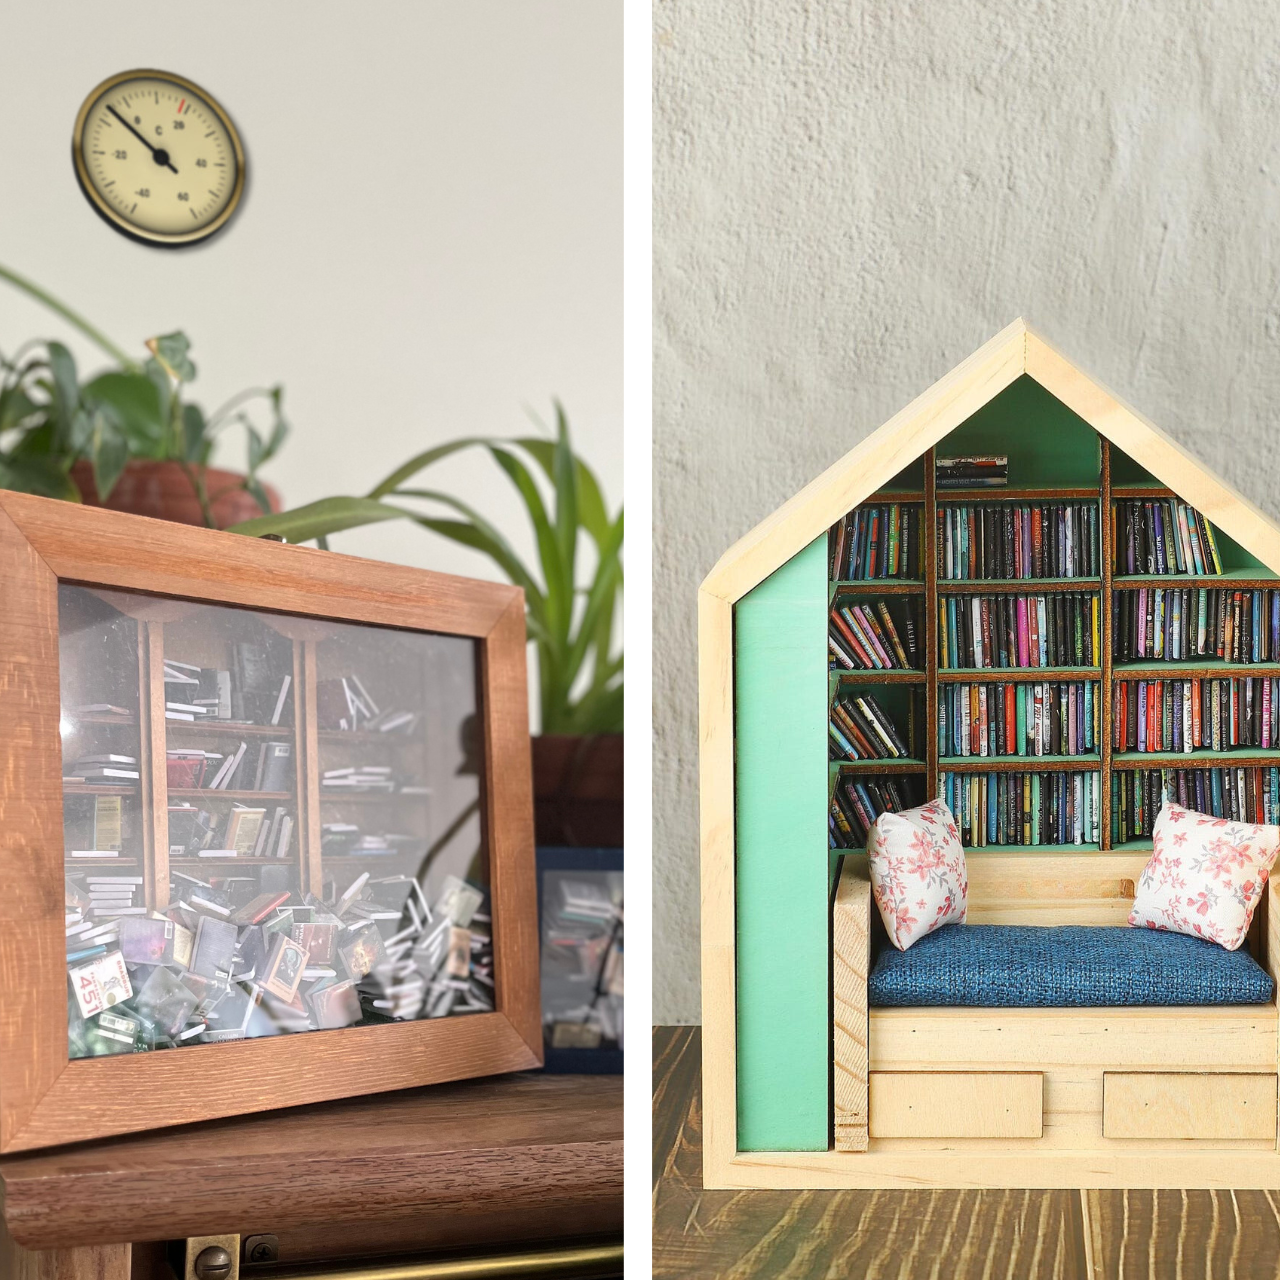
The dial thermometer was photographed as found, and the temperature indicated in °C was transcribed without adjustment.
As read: -6 °C
